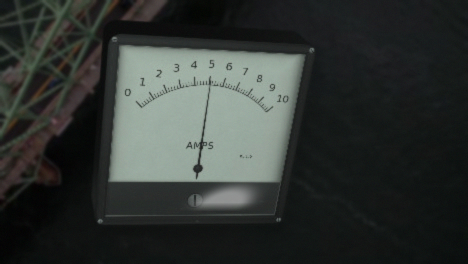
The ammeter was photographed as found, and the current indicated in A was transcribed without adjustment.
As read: 5 A
